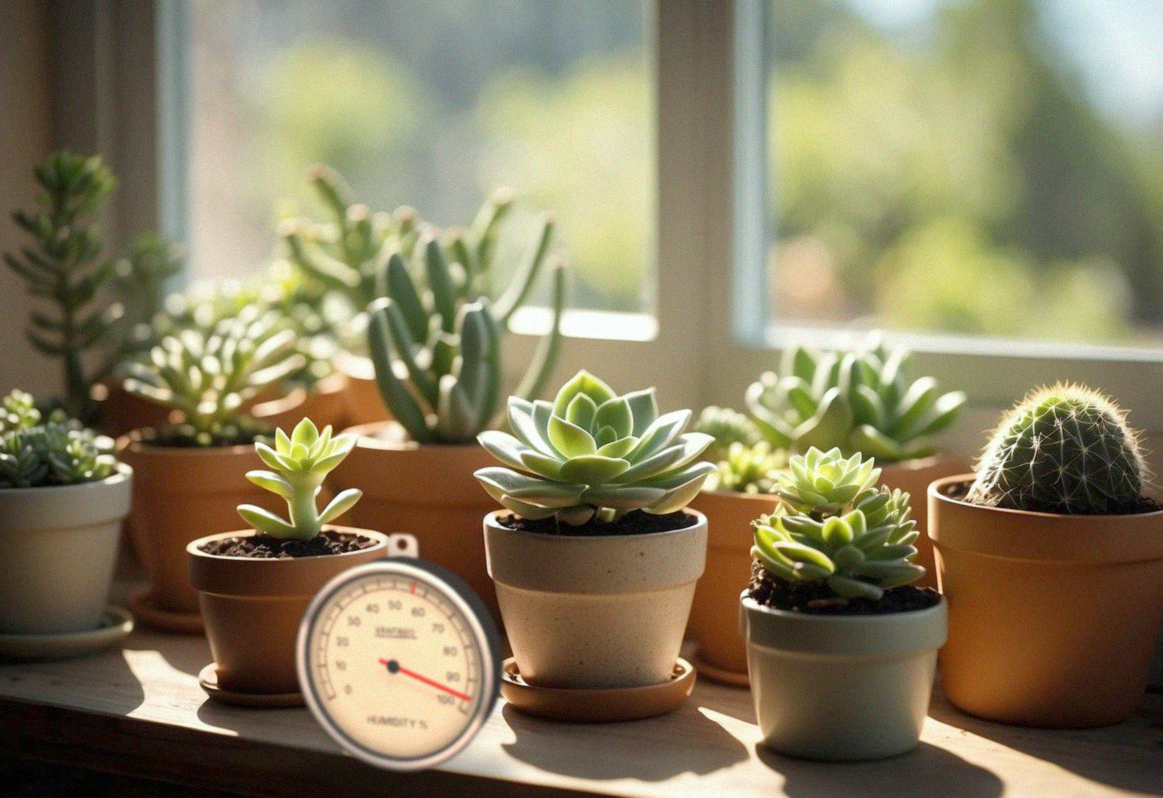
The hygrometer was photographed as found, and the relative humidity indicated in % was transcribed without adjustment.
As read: 95 %
